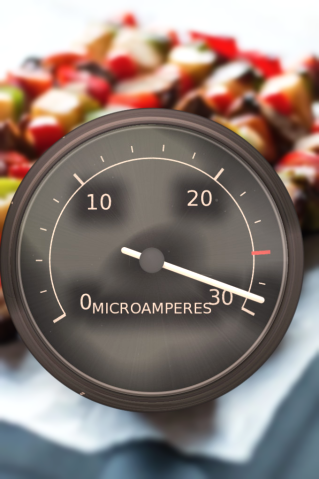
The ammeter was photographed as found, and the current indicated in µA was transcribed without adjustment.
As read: 29 µA
